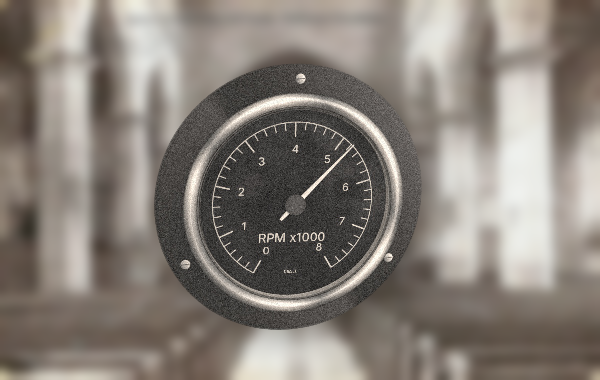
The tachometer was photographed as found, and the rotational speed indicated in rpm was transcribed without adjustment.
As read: 5200 rpm
